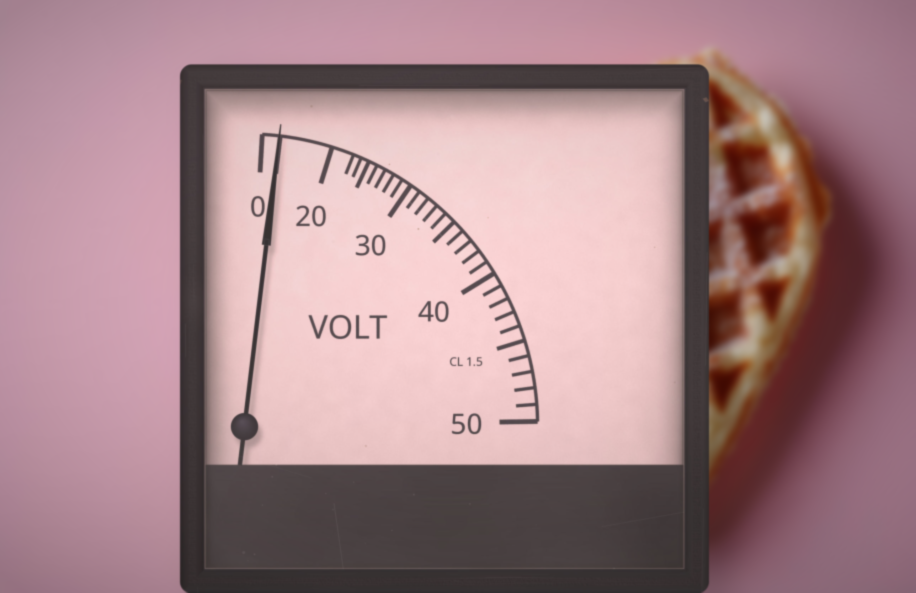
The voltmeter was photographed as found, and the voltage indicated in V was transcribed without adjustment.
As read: 10 V
